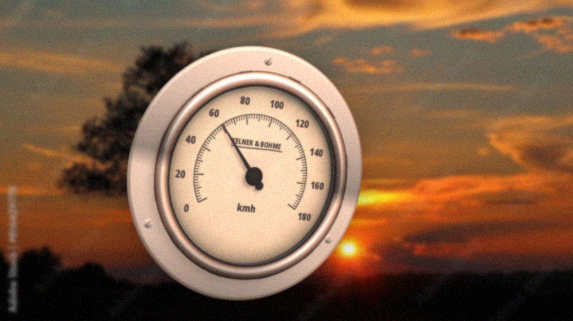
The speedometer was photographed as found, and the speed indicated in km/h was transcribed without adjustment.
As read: 60 km/h
